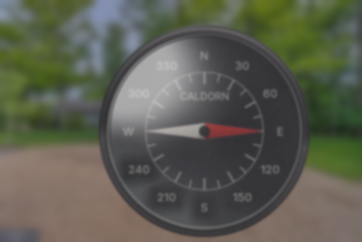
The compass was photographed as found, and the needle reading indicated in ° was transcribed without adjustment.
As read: 90 °
